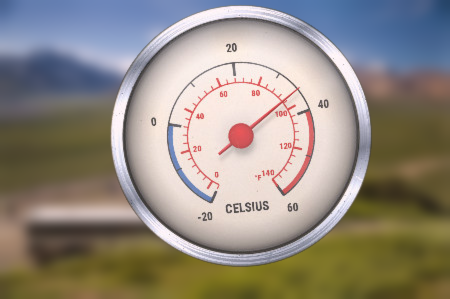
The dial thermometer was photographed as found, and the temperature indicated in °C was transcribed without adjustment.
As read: 35 °C
